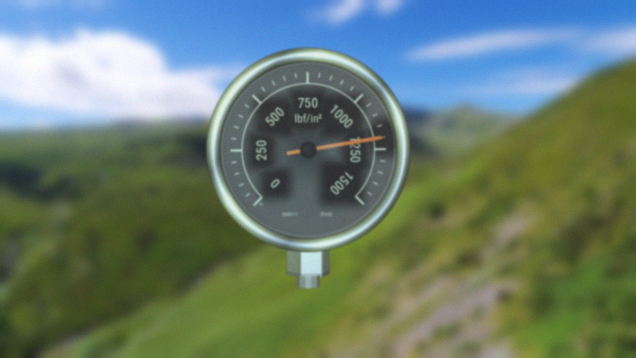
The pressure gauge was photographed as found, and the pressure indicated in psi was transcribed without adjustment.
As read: 1200 psi
